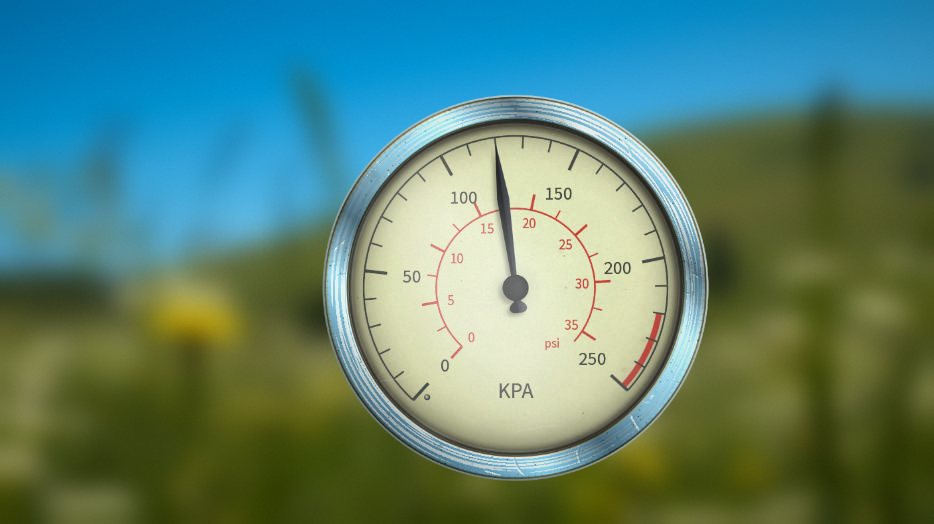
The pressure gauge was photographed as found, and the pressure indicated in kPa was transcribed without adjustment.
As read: 120 kPa
